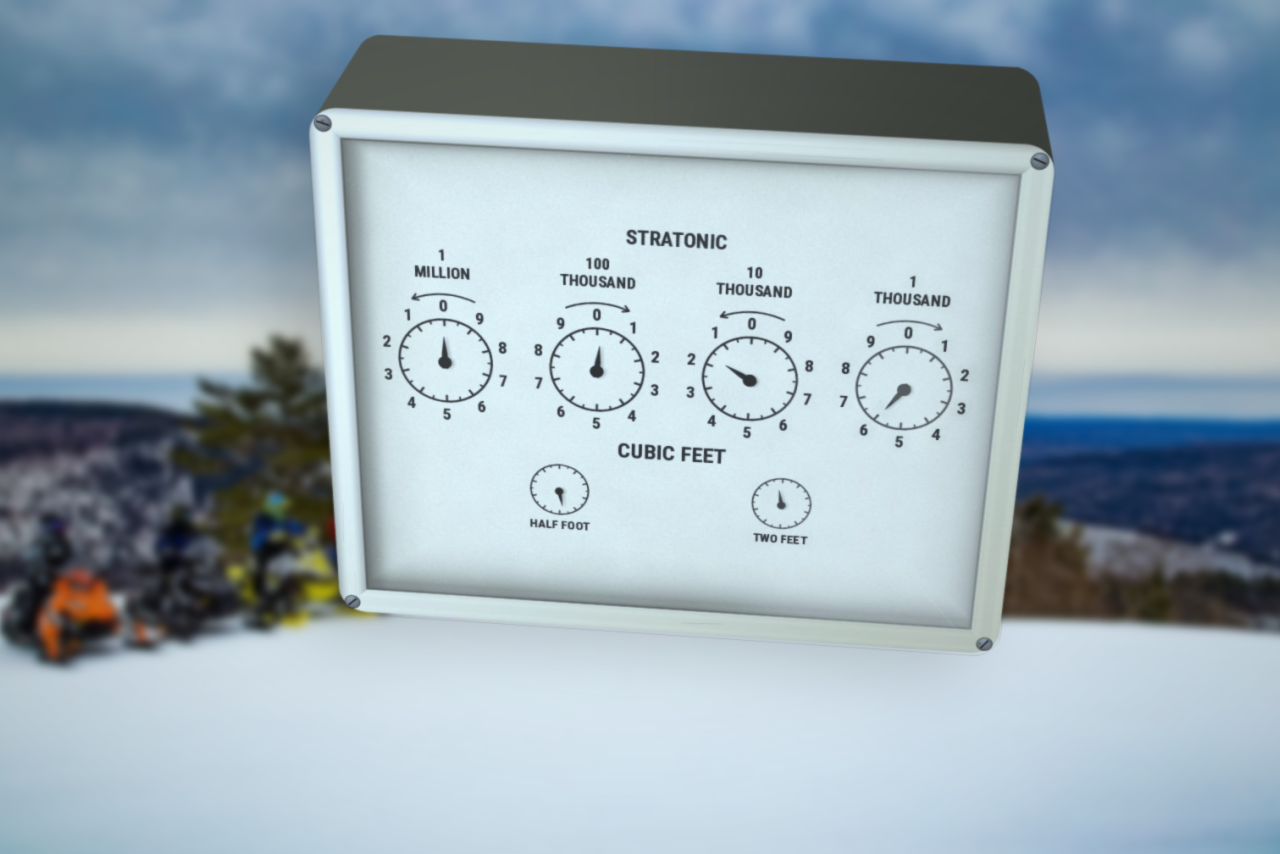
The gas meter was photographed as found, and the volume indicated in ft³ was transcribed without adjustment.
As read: 1600 ft³
